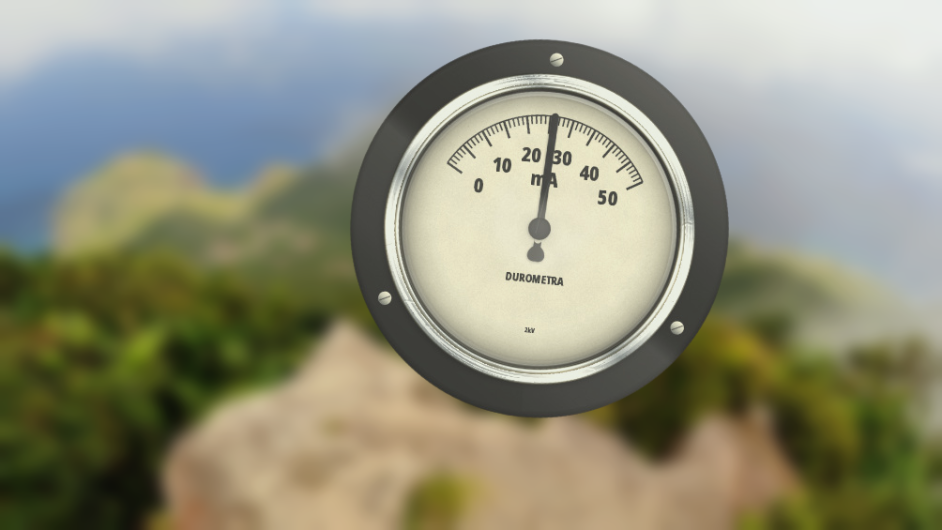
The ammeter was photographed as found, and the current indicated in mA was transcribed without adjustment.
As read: 26 mA
